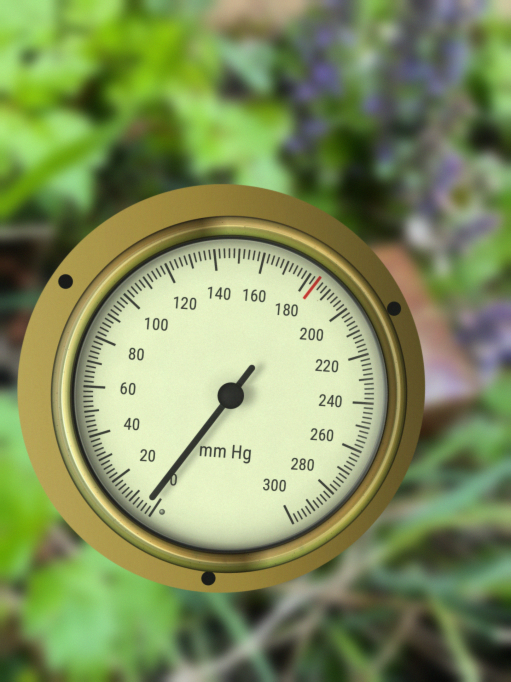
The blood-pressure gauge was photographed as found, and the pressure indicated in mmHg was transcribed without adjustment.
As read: 4 mmHg
